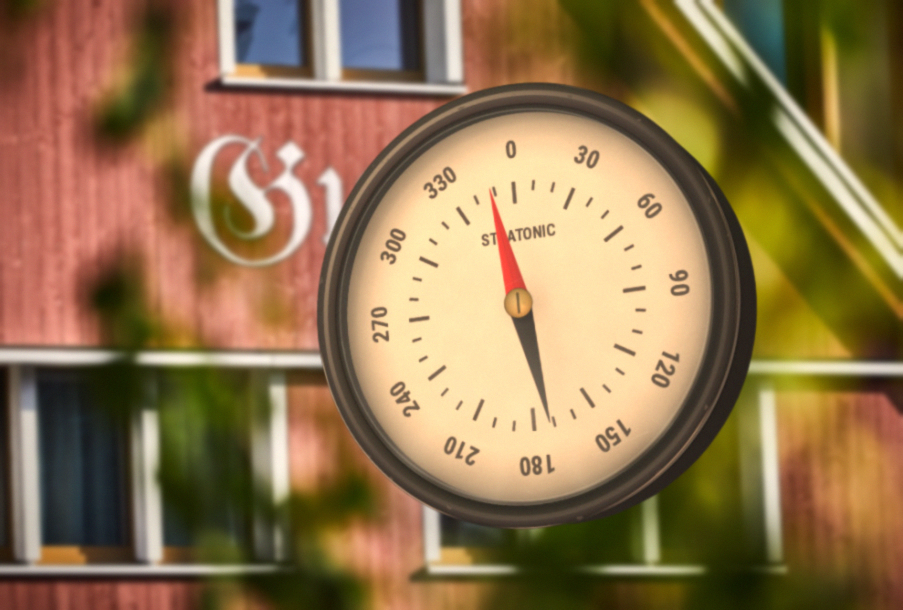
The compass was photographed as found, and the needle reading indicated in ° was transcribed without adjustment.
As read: 350 °
